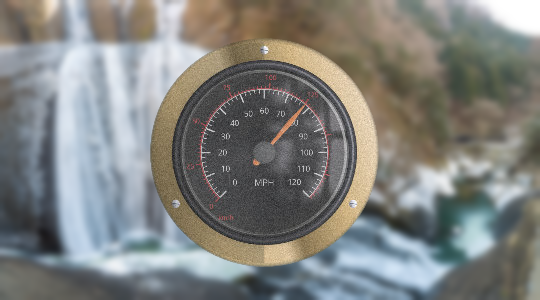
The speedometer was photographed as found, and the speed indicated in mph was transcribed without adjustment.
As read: 78 mph
